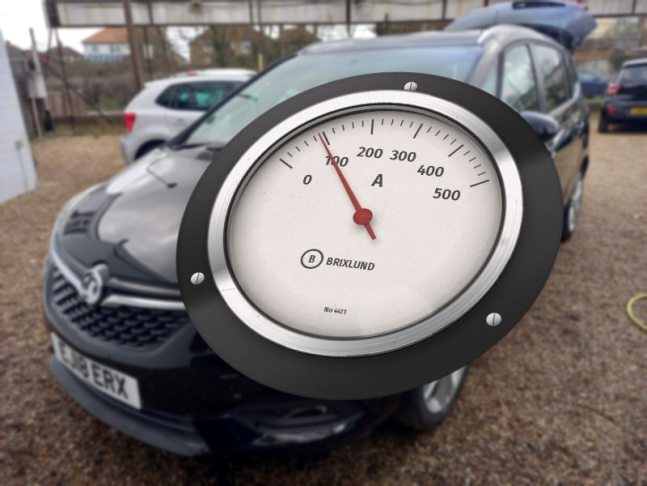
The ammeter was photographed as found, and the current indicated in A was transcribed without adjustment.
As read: 90 A
